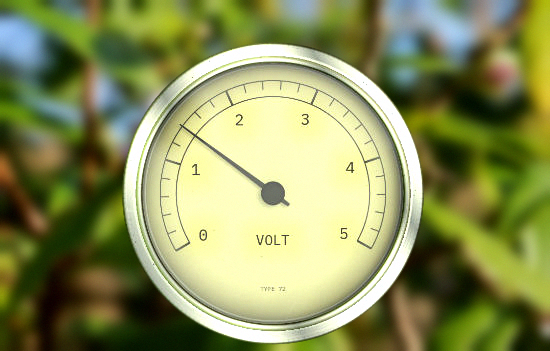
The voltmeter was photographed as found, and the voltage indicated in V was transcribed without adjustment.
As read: 1.4 V
